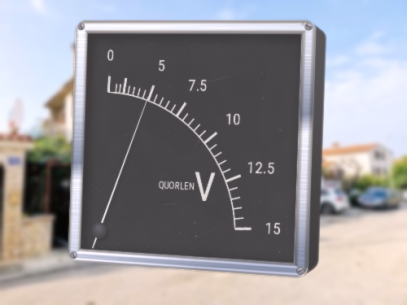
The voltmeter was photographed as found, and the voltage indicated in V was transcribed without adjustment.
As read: 5 V
